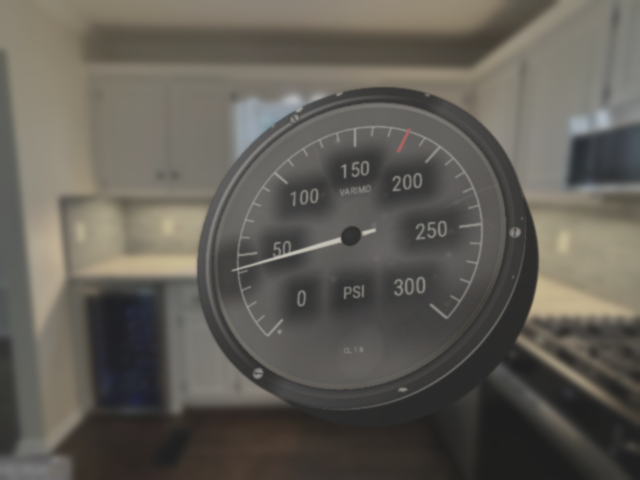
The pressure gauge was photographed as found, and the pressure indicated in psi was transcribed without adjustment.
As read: 40 psi
